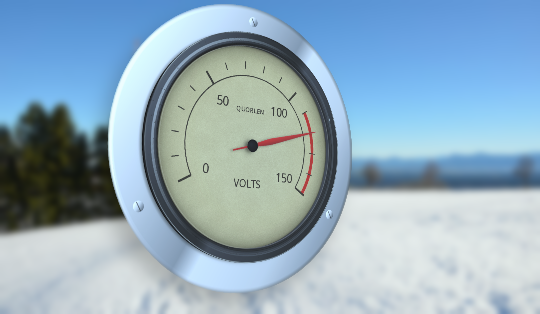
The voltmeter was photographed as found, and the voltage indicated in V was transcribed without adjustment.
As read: 120 V
